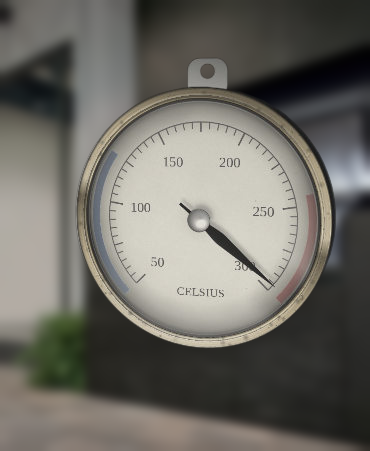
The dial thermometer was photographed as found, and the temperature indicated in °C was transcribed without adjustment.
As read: 295 °C
